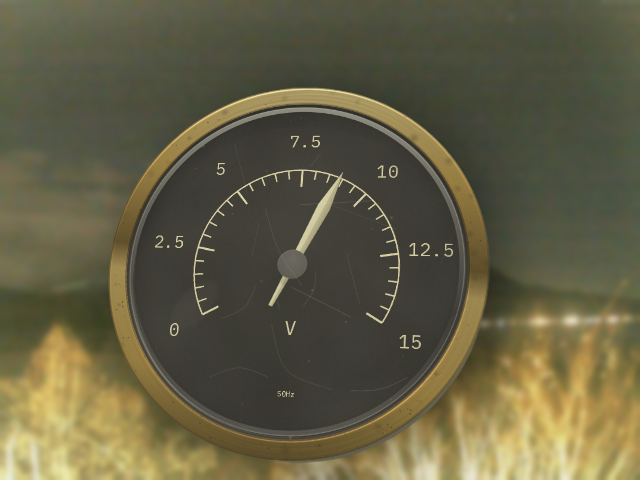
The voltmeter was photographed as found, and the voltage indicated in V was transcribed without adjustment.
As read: 9 V
